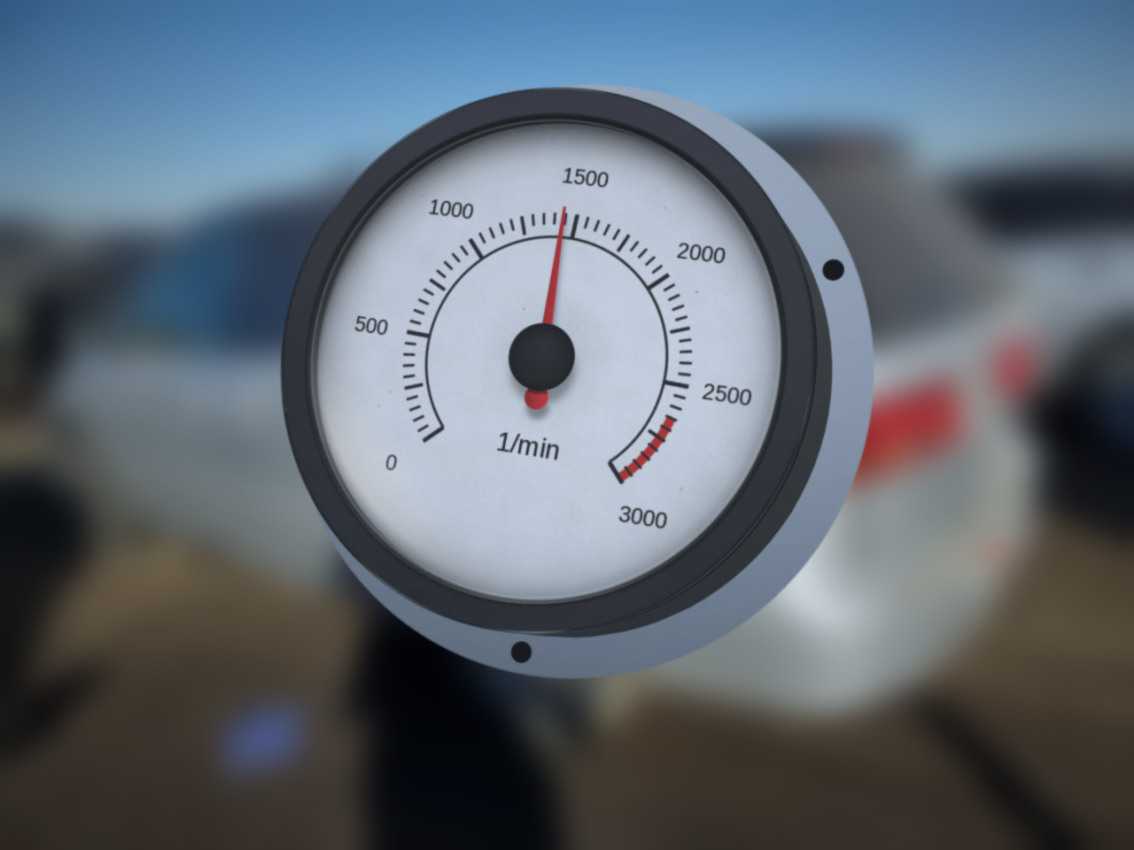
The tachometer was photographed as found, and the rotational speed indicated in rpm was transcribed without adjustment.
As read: 1450 rpm
